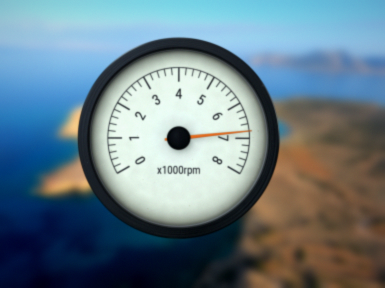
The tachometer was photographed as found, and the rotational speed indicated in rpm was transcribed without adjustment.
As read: 6800 rpm
